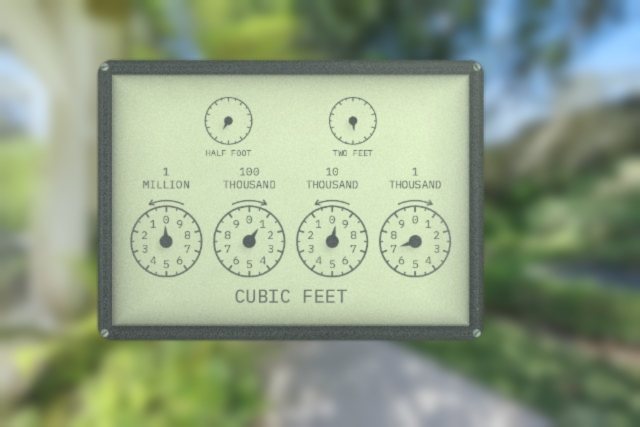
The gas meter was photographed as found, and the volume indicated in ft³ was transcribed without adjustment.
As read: 9700 ft³
